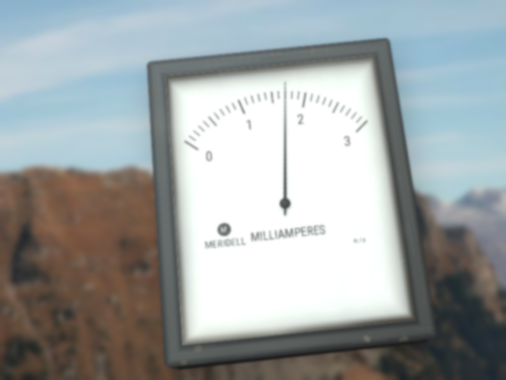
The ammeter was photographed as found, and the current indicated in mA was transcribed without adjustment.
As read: 1.7 mA
